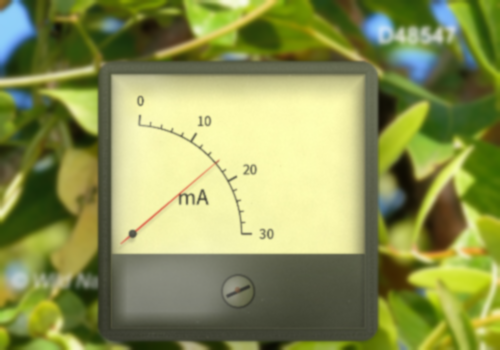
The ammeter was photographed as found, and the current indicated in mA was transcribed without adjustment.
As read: 16 mA
